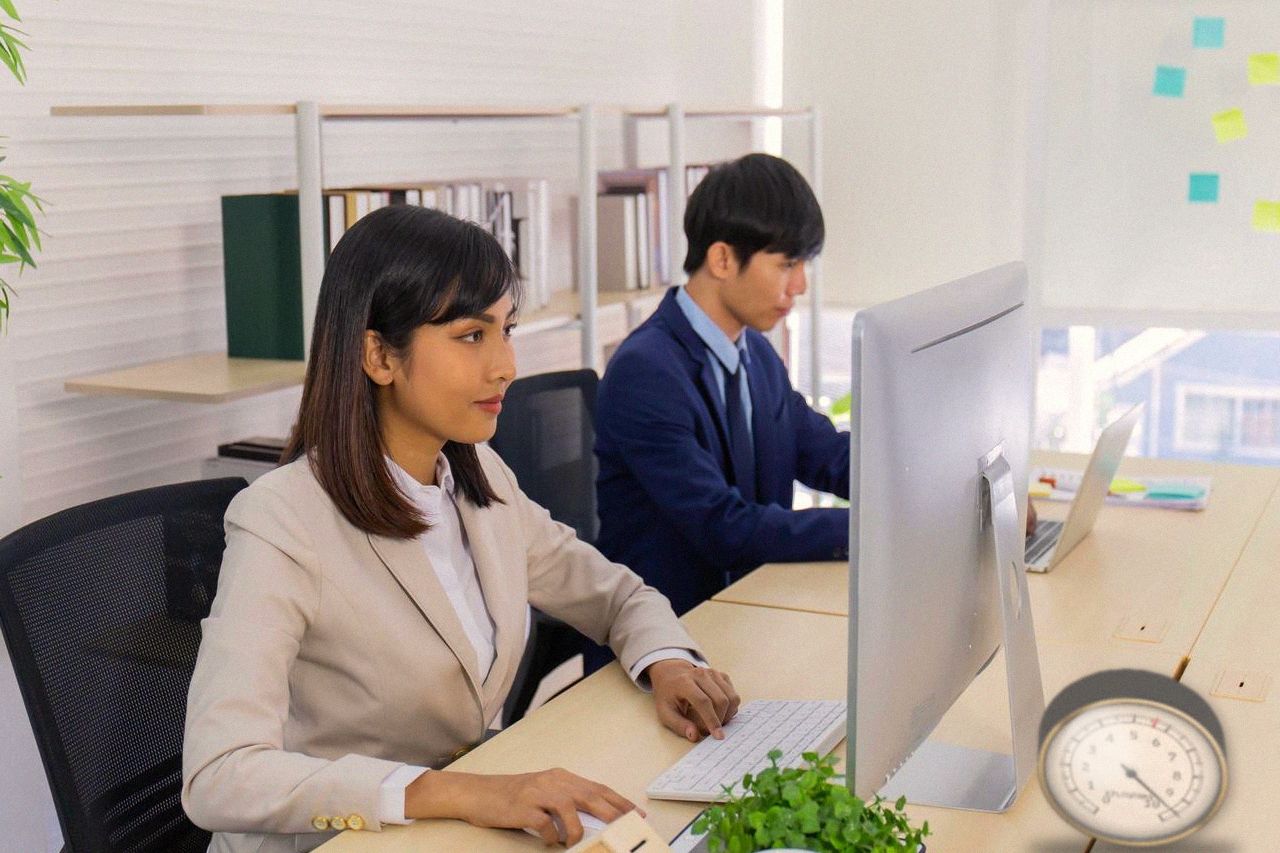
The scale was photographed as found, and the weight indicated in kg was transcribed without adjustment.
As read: 9.5 kg
